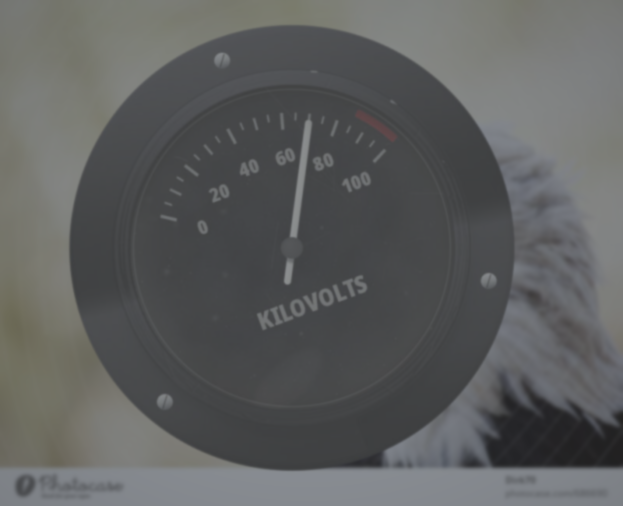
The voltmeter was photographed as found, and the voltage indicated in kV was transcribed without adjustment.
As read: 70 kV
